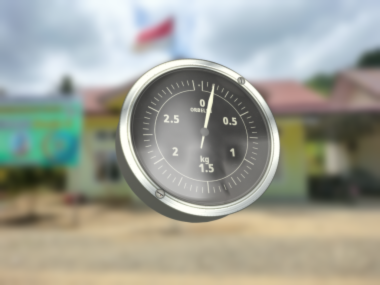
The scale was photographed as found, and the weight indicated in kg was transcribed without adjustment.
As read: 0.1 kg
